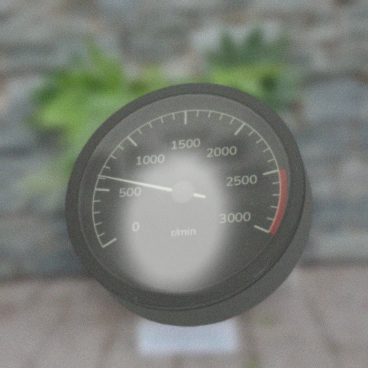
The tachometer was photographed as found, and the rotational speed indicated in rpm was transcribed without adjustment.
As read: 600 rpm
